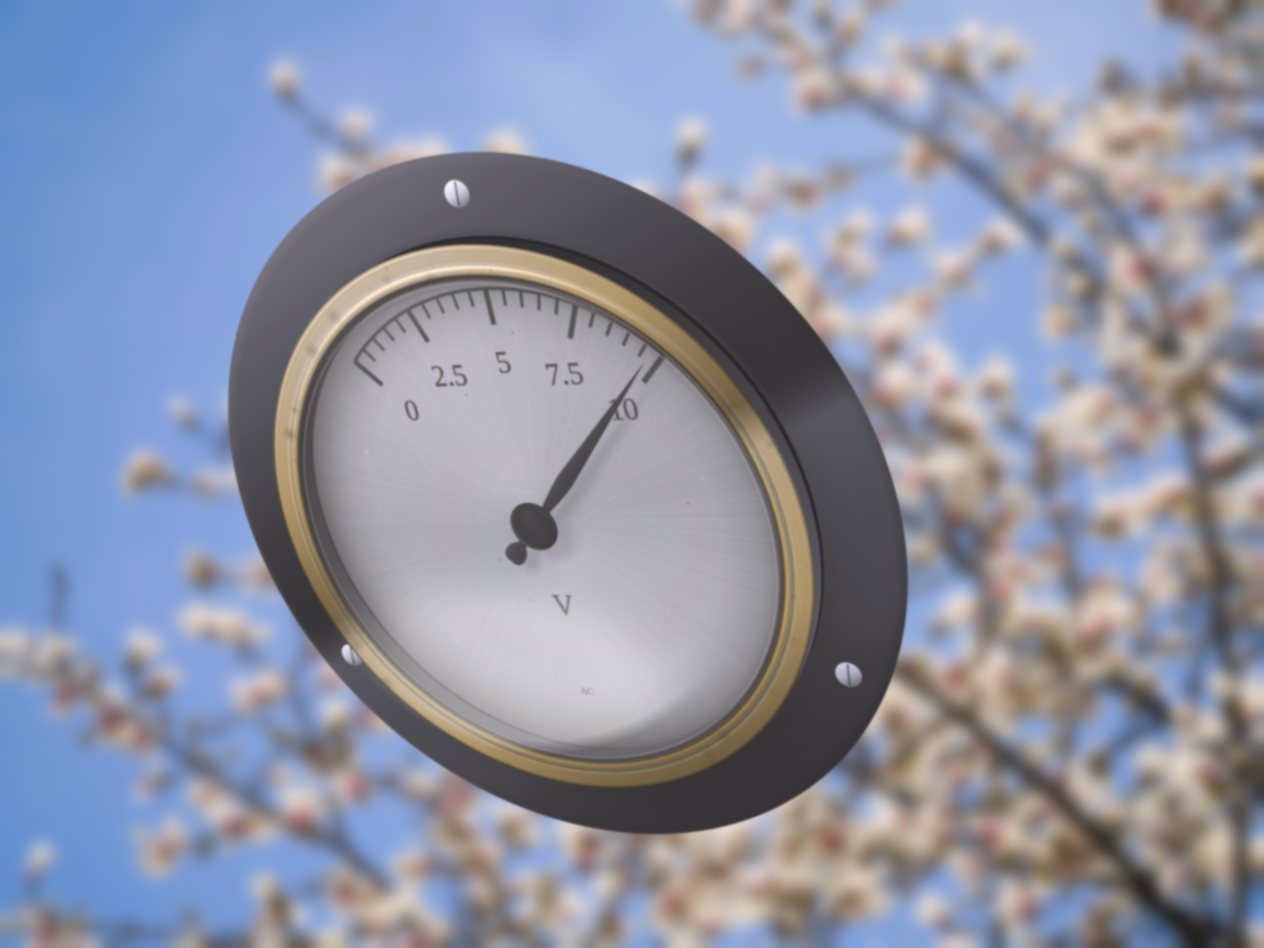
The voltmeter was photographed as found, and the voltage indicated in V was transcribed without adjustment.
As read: 9.75 V
